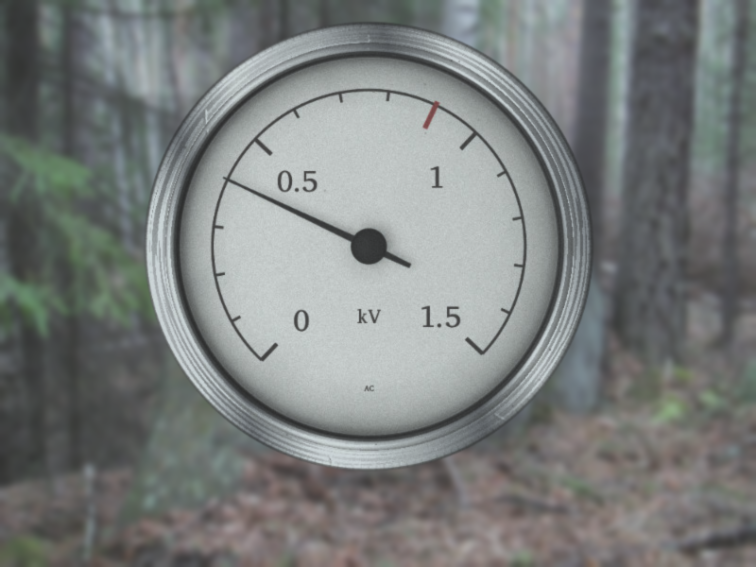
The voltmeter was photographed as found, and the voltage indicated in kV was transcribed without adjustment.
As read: 0.4 kV
